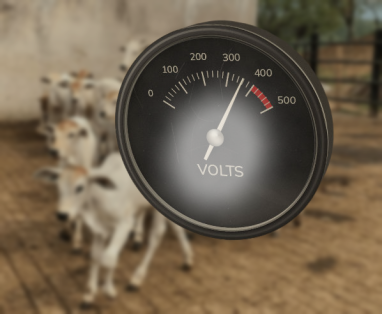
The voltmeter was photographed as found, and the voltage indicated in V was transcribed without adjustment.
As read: 360 V
